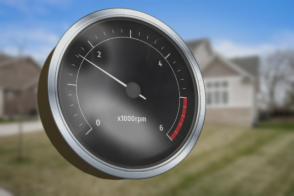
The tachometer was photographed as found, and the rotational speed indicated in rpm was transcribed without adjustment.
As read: 1600 rpm
